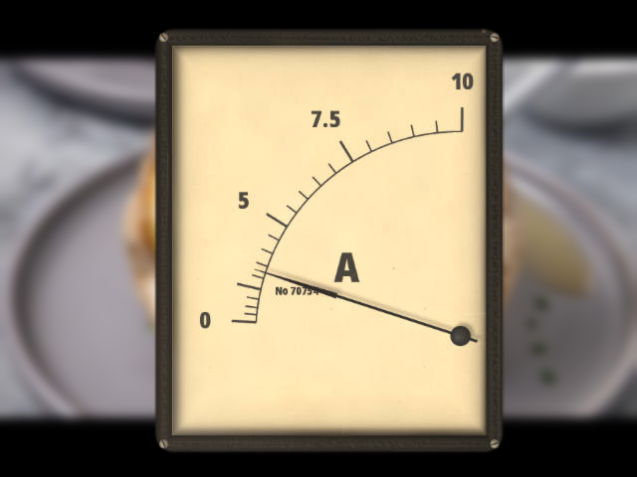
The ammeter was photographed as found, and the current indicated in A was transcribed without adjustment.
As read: 3.25 A
